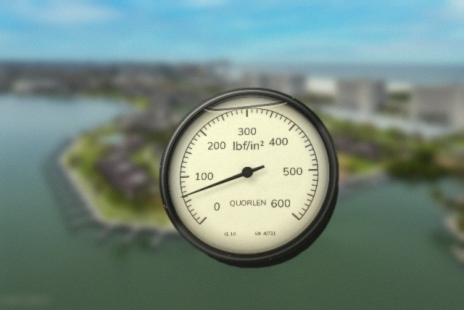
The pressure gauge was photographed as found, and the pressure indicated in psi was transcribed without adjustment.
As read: 60 psi
